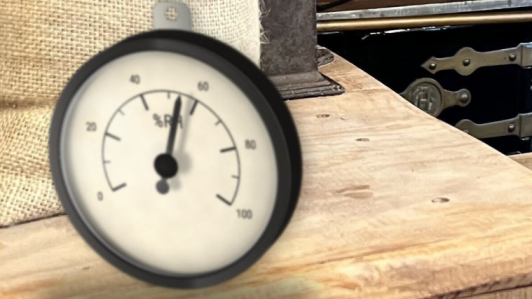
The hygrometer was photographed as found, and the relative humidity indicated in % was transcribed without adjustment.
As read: 55 %
